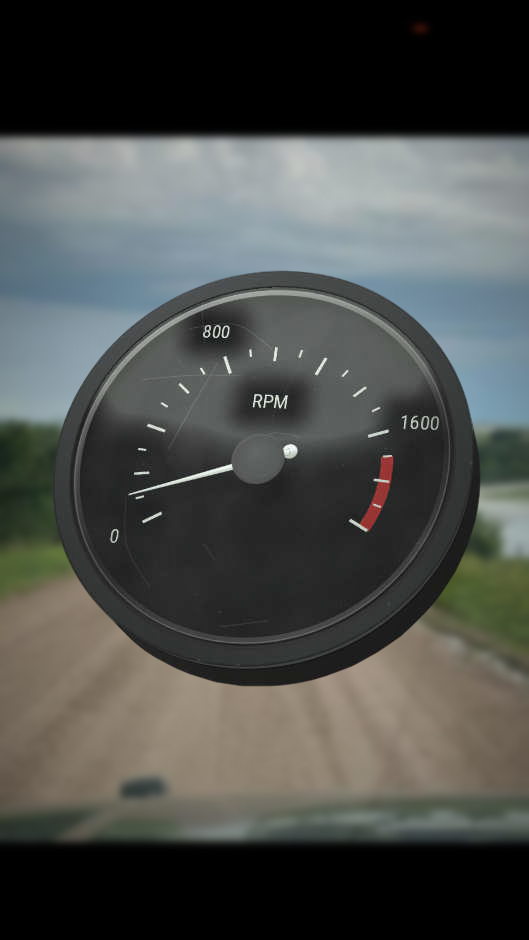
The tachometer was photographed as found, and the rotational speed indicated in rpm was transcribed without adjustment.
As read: 100 rpm
